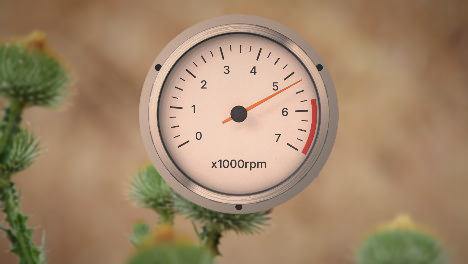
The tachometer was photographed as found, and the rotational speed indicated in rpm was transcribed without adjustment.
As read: 5250 rpm
